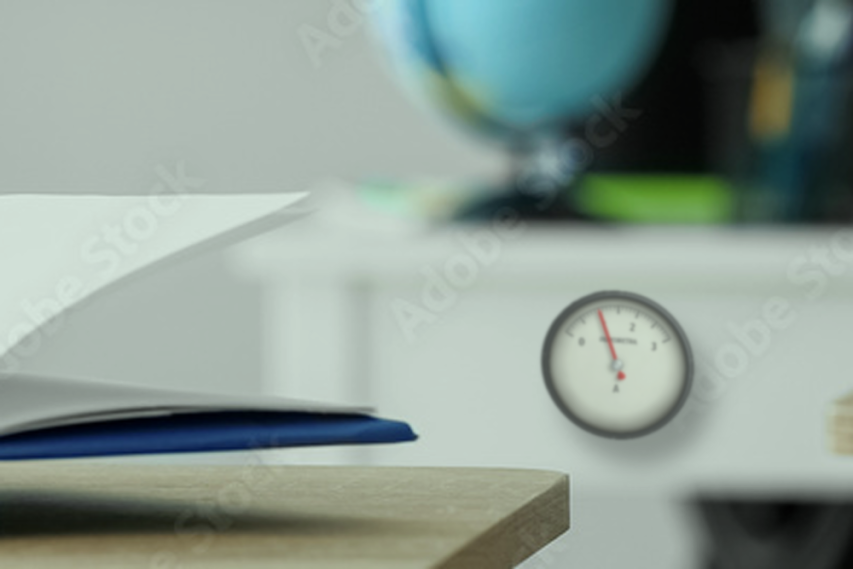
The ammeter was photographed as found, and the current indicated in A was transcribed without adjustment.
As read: 1 A
